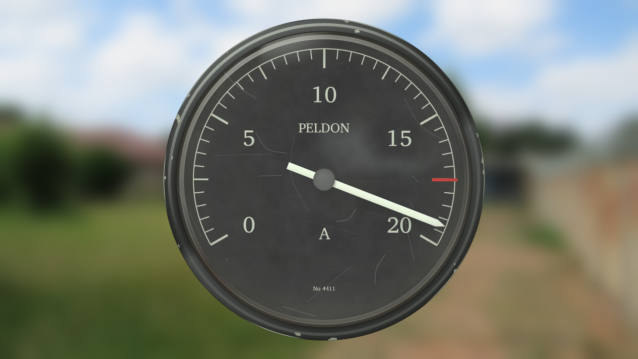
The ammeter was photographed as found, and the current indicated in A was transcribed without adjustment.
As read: 19.25 A
